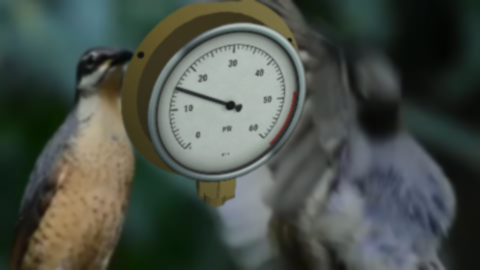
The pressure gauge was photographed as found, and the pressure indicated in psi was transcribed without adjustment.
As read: 15 psi
